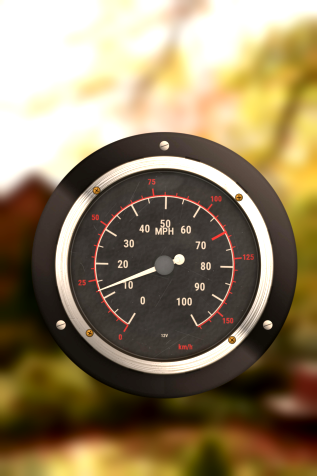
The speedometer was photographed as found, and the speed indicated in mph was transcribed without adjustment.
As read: 12.5 mph
